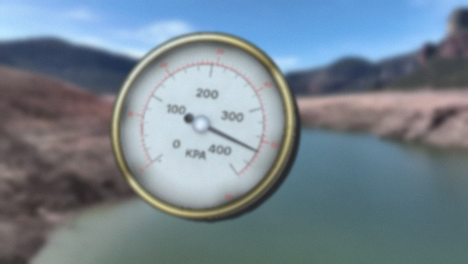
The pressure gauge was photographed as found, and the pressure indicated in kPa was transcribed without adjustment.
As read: 360 kPa
